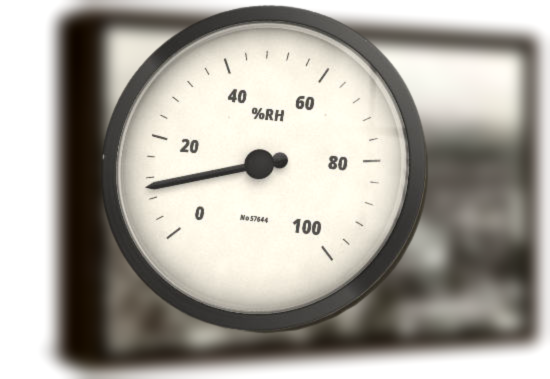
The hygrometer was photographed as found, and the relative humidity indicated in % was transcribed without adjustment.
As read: 10 %
